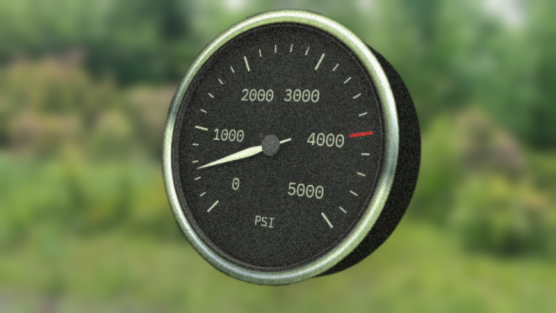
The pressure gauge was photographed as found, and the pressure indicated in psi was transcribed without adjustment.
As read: 500 psi
